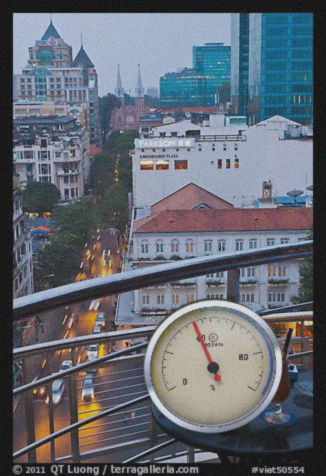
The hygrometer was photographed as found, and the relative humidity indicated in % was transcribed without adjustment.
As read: 40 %
